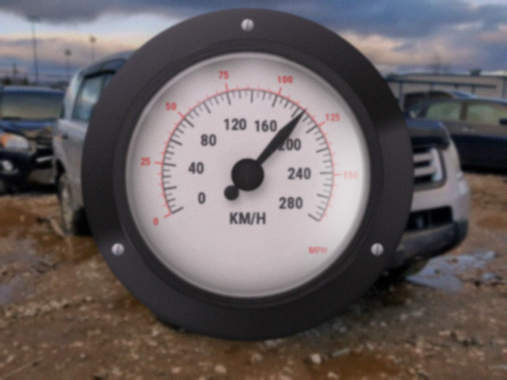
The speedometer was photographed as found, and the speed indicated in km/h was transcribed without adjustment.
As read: 185 km/h
